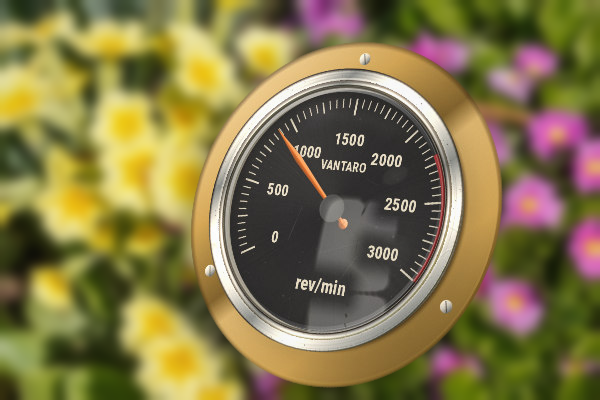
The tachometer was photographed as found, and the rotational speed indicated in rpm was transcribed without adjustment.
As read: 900 rpm
